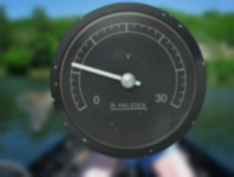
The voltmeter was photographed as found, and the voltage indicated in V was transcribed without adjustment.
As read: 6 V
